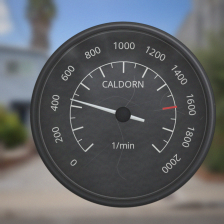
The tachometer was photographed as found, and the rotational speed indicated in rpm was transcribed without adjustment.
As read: 450 rpm
